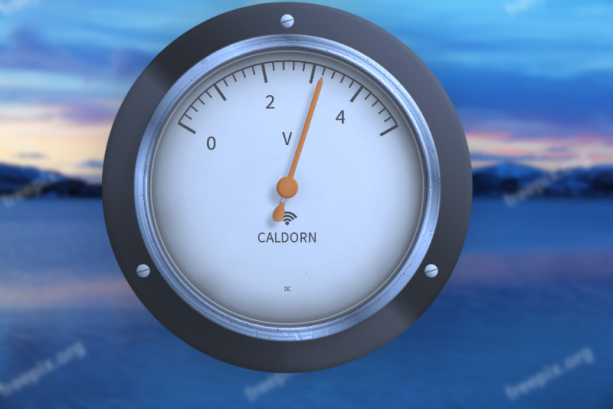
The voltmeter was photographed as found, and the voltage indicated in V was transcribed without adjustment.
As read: 3.2 V
